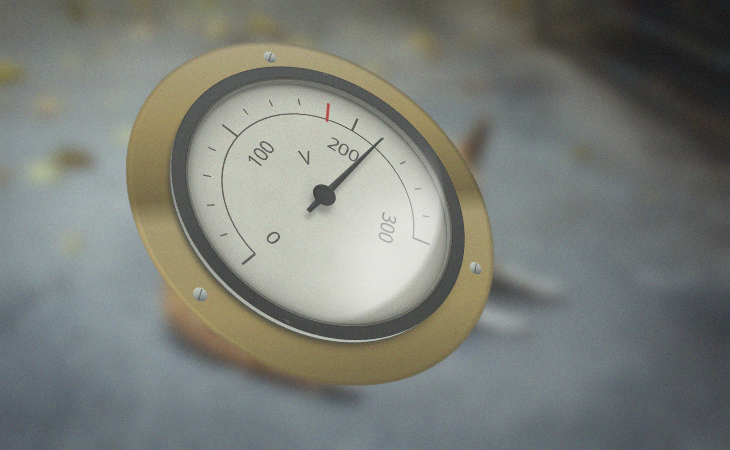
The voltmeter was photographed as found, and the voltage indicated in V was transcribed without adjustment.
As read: 220 V
